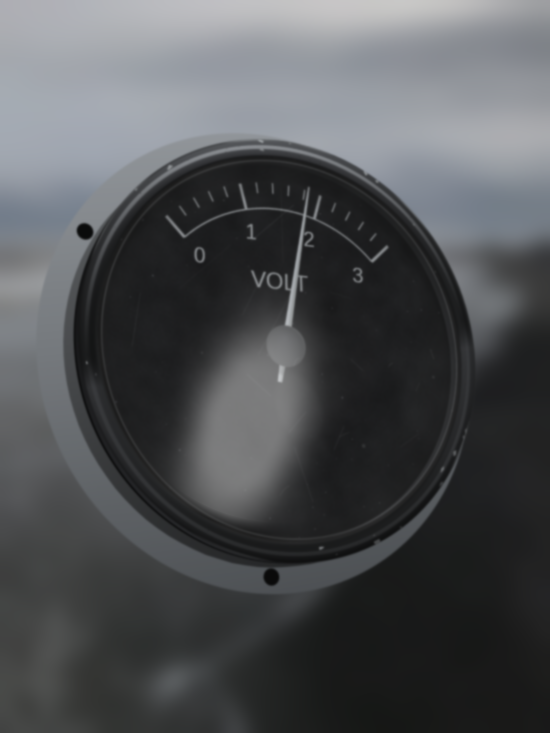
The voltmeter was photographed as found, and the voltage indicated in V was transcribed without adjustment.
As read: 1.8 V
